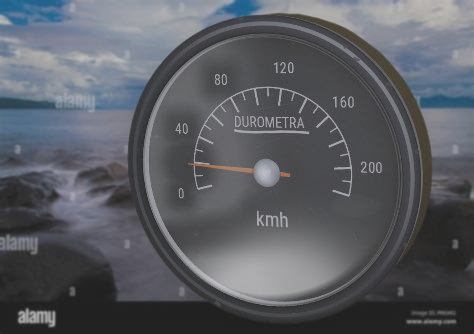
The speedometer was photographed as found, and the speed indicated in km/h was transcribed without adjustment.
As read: 20 km/h
